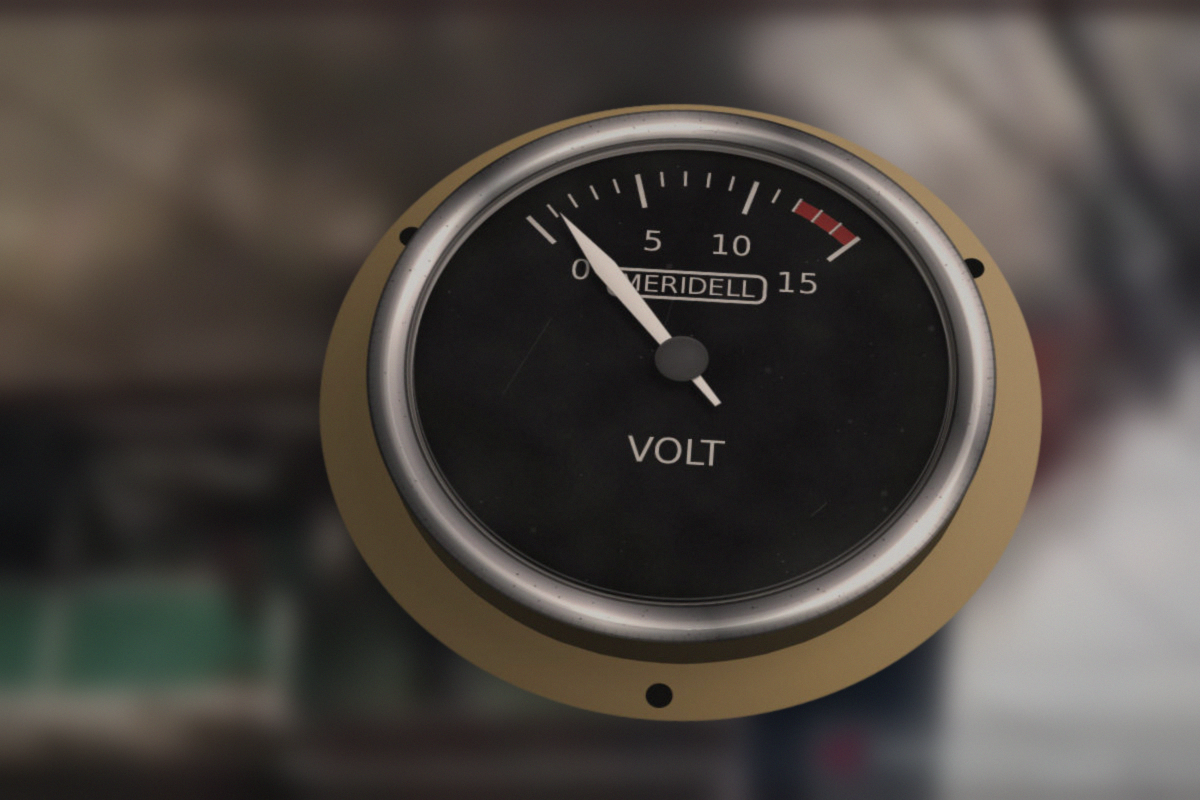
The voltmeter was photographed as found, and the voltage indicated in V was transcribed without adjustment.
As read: 1 V
